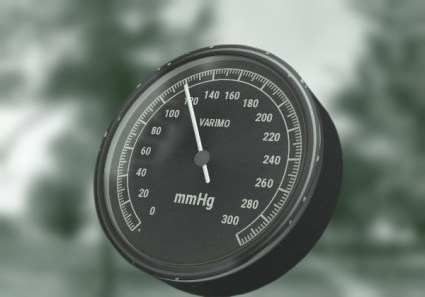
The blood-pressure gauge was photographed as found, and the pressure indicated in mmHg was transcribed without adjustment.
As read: 120 mmHg
